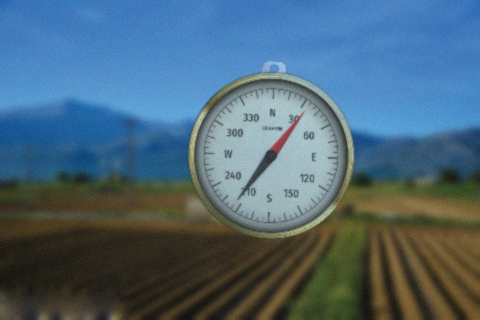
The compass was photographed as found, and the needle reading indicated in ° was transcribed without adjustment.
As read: 35 °
